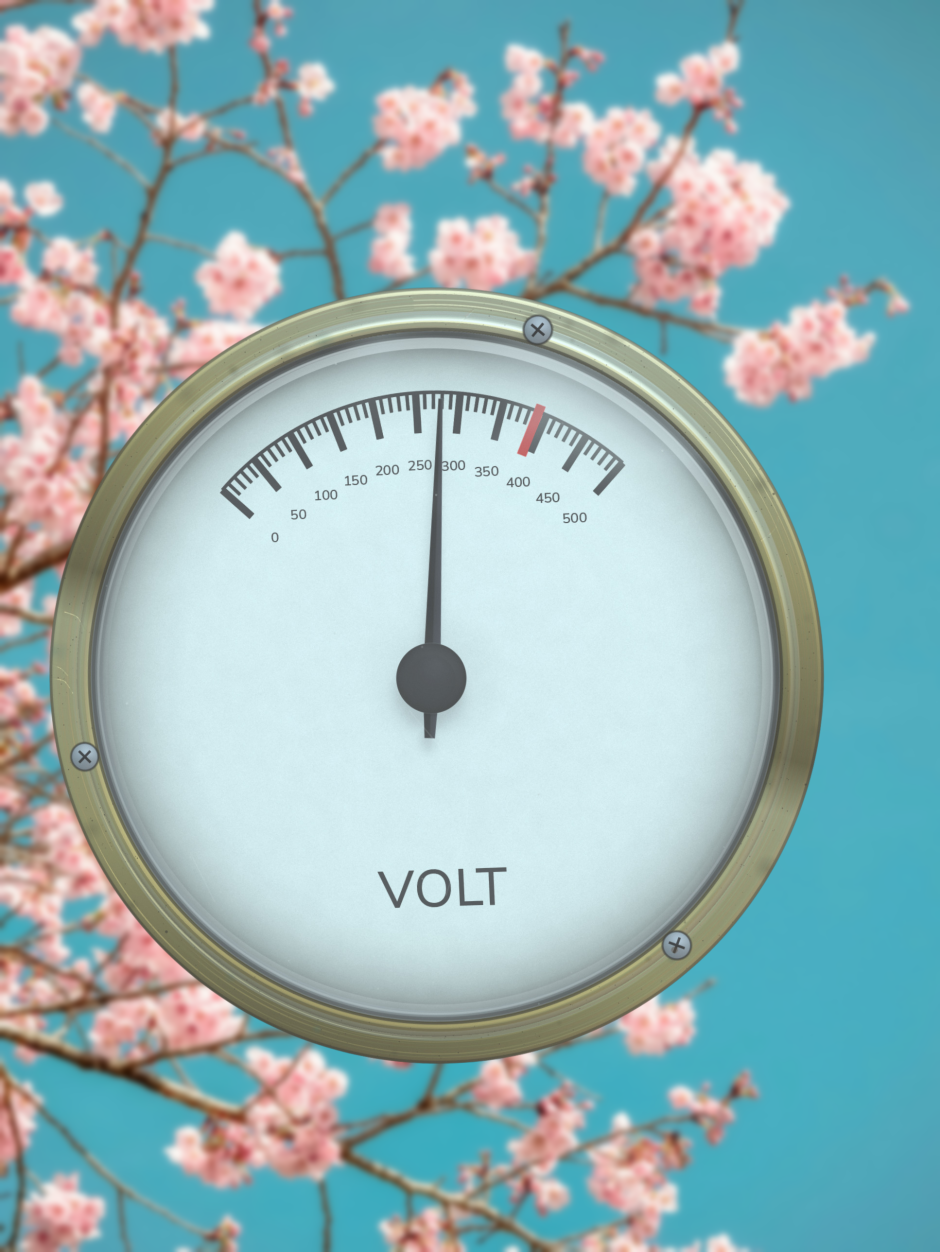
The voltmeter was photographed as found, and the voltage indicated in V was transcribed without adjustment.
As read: 280 V
